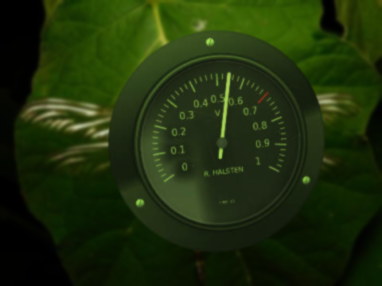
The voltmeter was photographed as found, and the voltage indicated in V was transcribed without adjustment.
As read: 0.54 V
